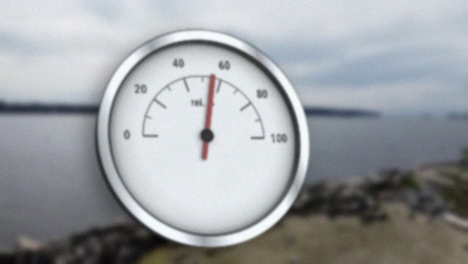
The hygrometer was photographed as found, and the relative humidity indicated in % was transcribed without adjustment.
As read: 55 %
